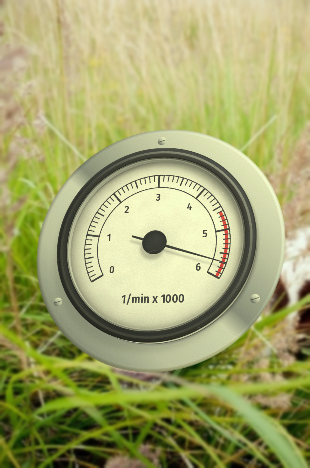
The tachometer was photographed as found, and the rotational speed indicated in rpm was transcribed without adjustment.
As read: 5700 rpm
